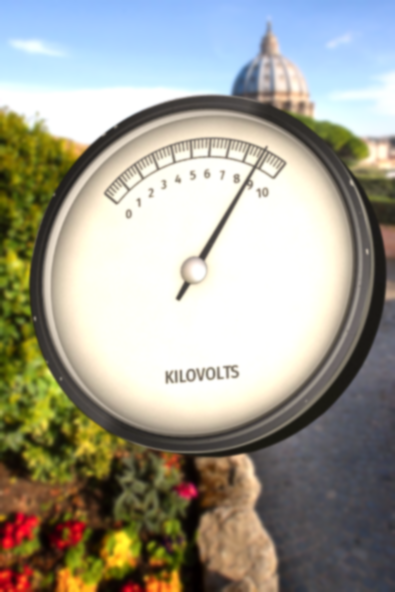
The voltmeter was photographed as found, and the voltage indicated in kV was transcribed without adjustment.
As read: 9 kV
